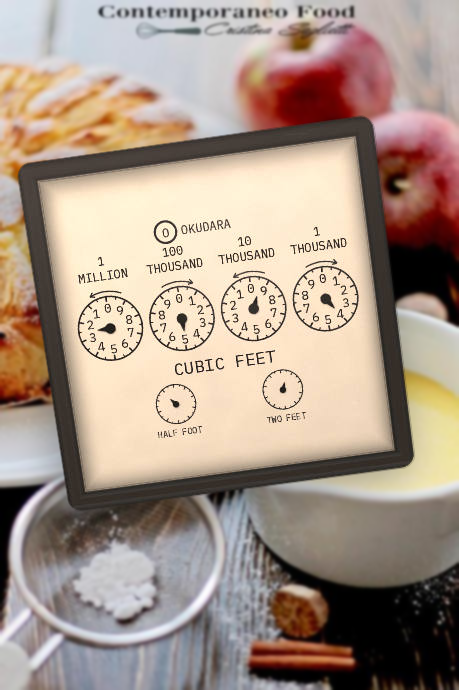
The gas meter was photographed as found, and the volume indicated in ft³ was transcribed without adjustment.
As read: 249400 ft³
